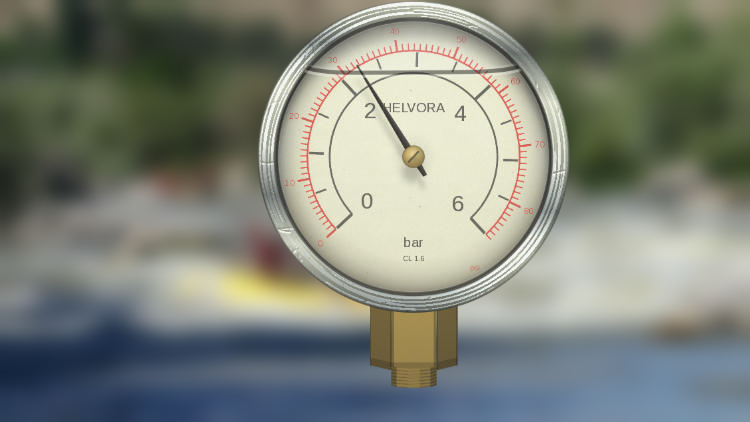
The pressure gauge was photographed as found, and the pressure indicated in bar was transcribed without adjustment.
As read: 2.25 bar
